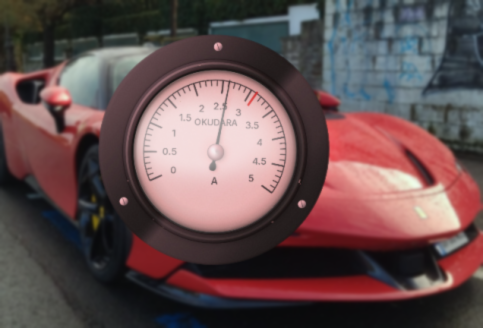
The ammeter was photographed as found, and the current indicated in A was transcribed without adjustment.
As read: 2.6 A
